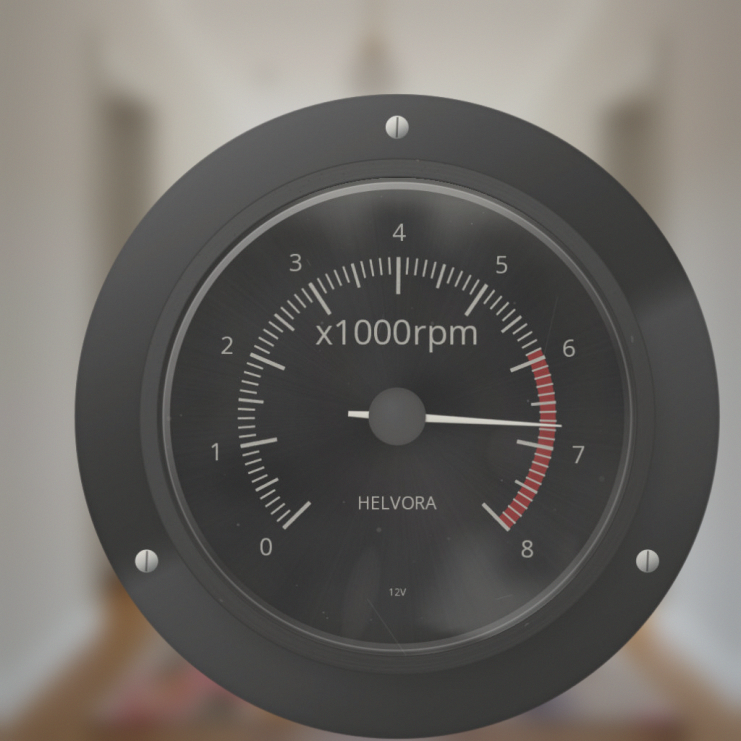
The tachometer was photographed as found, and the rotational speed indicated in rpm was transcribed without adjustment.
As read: 6750 rpm
